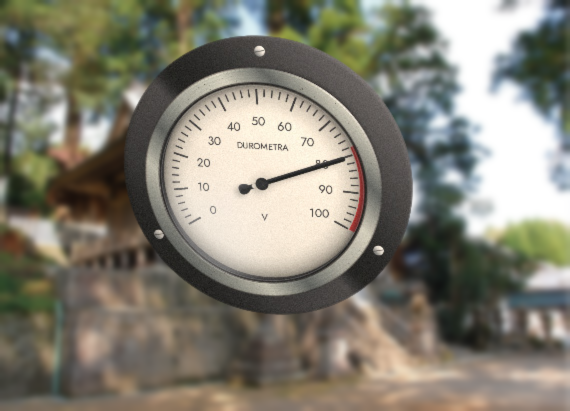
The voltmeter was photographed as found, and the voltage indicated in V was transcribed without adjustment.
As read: 80 V
